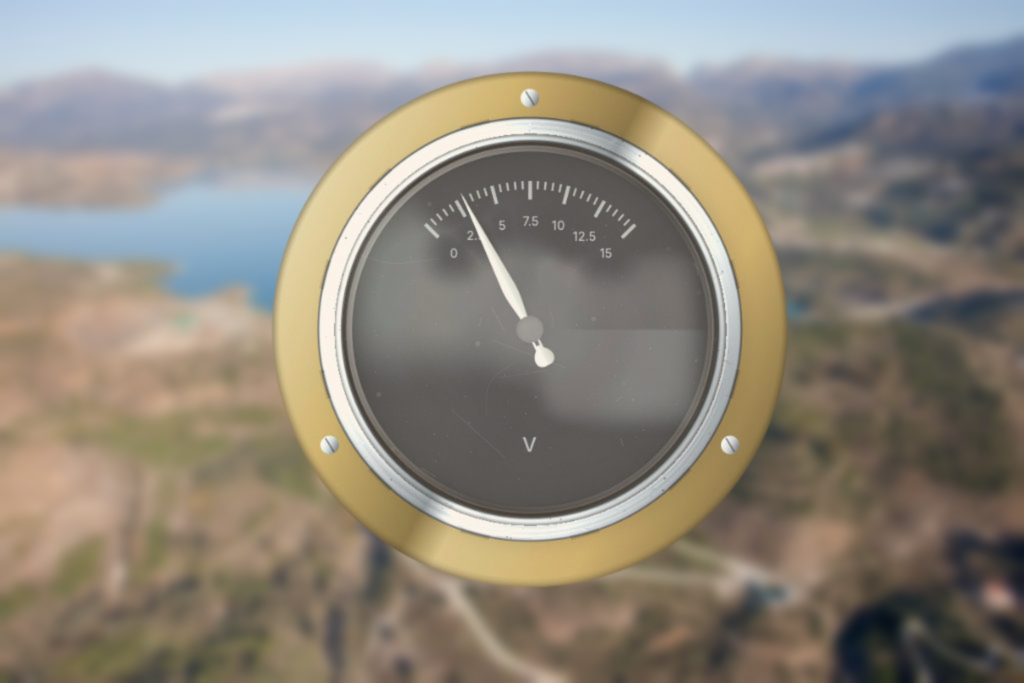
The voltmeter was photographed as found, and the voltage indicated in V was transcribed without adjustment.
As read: 3 V
